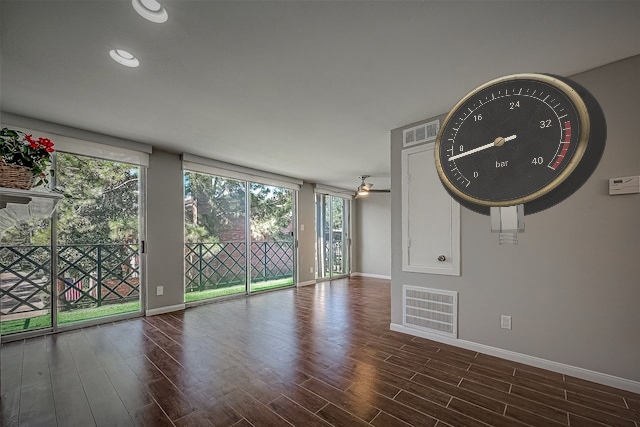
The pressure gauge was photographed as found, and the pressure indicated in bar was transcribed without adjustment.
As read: 6 bar
